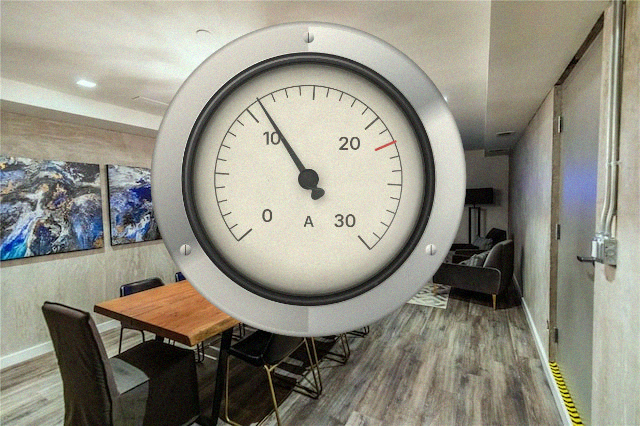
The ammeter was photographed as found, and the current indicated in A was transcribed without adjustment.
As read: 11 A
